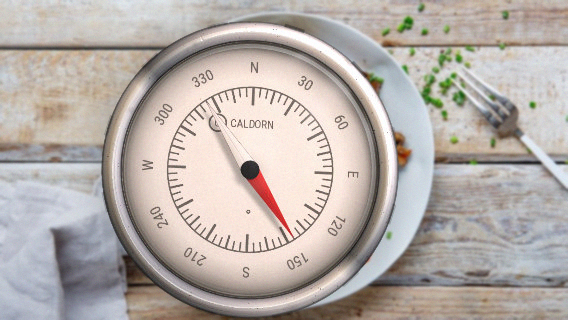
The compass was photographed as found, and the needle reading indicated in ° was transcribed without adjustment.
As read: 145 °
